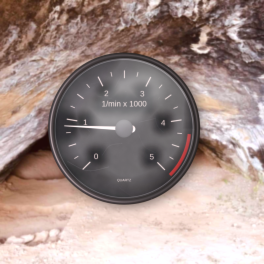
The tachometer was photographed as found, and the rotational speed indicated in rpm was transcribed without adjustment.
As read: 875 rpm
